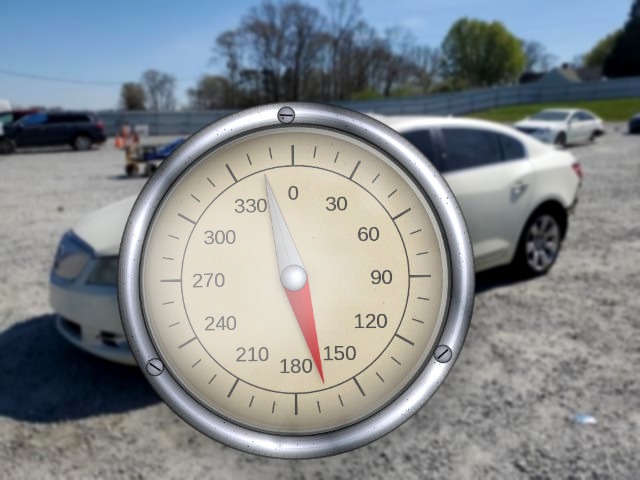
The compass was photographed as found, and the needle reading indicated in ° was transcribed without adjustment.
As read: 165 °
